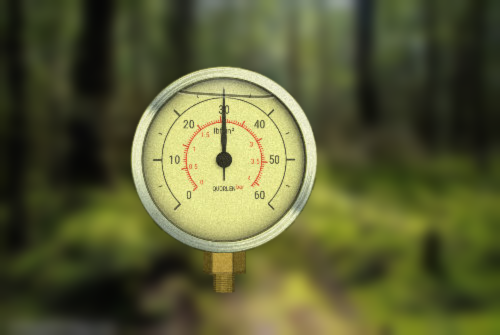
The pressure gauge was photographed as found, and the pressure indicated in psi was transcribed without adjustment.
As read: 30 psi
